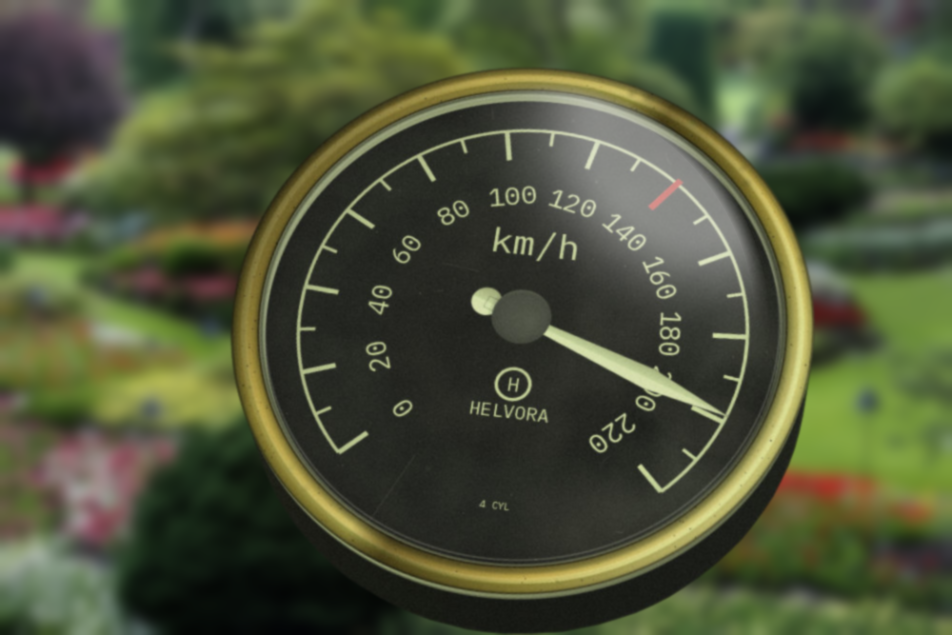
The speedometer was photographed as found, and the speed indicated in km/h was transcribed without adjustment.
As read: 200 km/h
